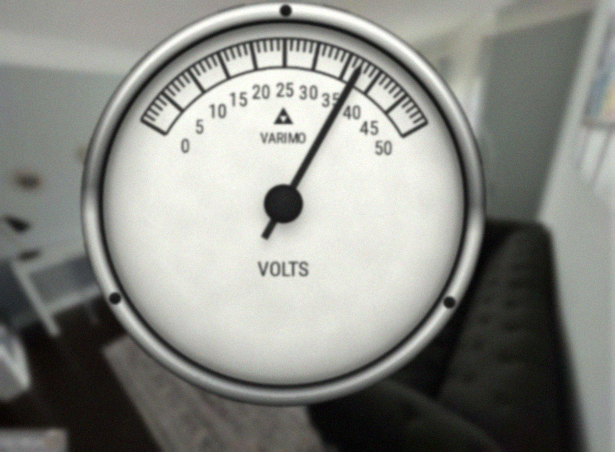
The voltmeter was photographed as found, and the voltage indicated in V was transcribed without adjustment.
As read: 37 V
